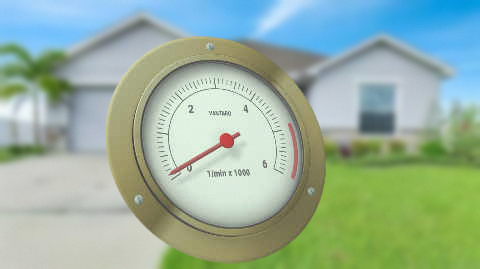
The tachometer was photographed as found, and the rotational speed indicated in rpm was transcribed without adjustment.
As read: 100 rpm
